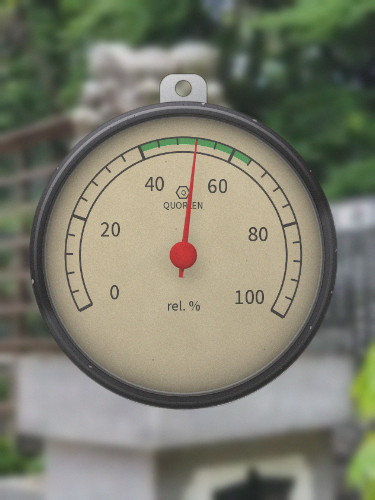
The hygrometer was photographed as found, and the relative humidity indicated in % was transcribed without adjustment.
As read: 52 %
